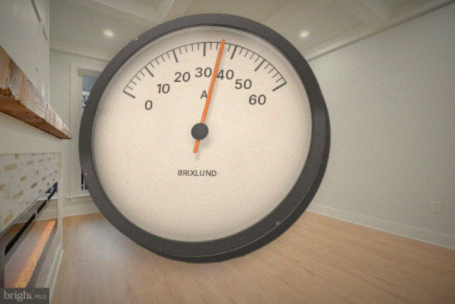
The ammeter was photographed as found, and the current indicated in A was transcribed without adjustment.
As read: 36 A
